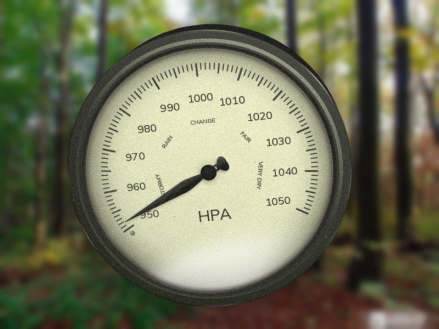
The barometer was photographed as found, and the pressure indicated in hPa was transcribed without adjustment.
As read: 952 hPa
